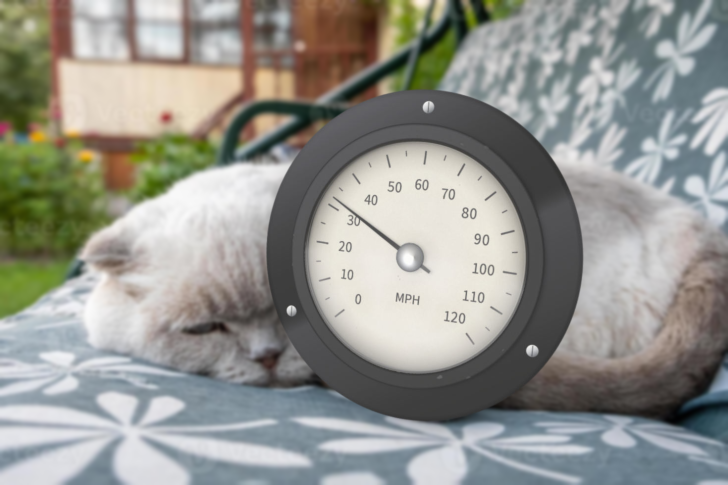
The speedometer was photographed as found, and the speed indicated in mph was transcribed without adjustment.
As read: 32.5 mph
